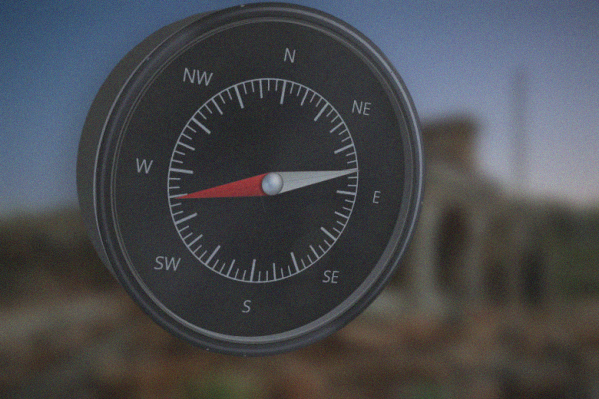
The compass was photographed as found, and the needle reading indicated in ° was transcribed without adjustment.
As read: 255 °
